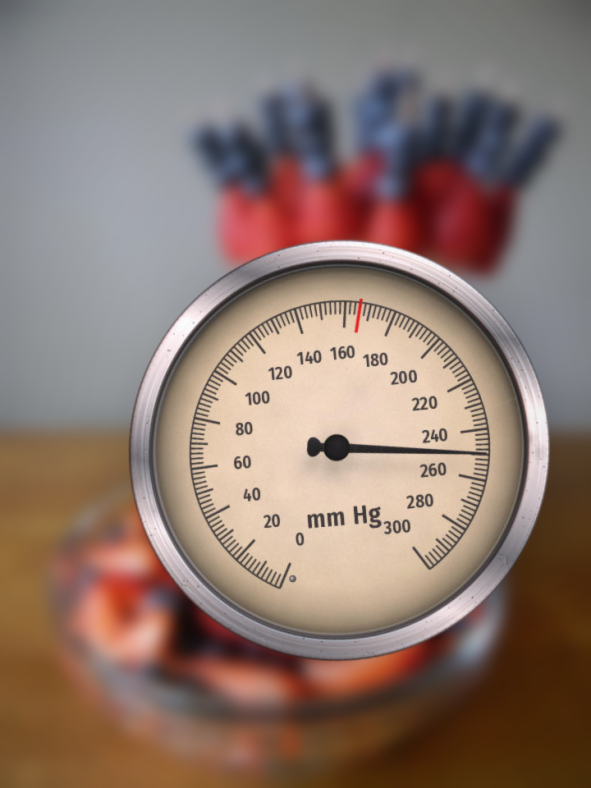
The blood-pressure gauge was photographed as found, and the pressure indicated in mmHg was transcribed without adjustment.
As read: 250 mmHg
